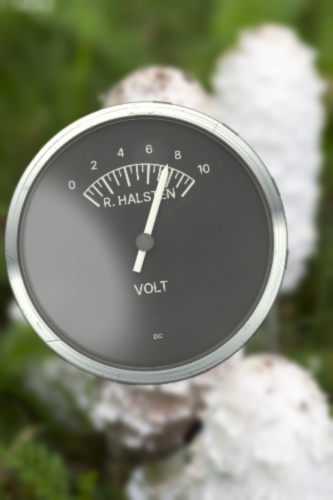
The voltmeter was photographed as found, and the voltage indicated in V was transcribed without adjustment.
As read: 7.5 V
